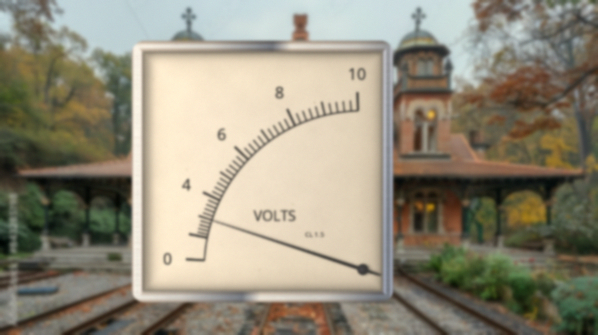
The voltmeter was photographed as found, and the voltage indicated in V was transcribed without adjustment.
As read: 3 V
